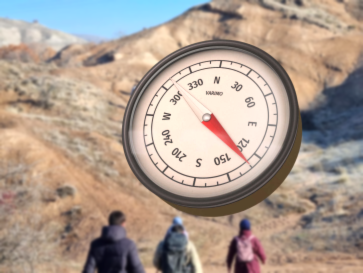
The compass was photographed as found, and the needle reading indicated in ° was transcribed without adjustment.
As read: 130 °
